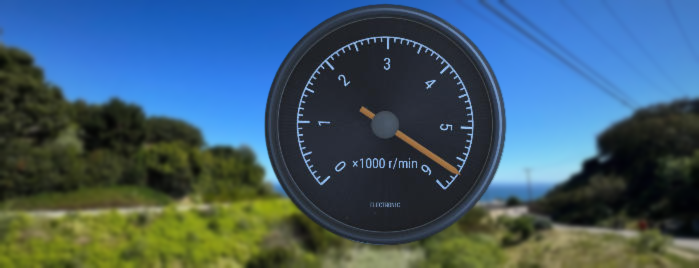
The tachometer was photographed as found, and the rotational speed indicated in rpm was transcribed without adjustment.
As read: 5700 rpm
